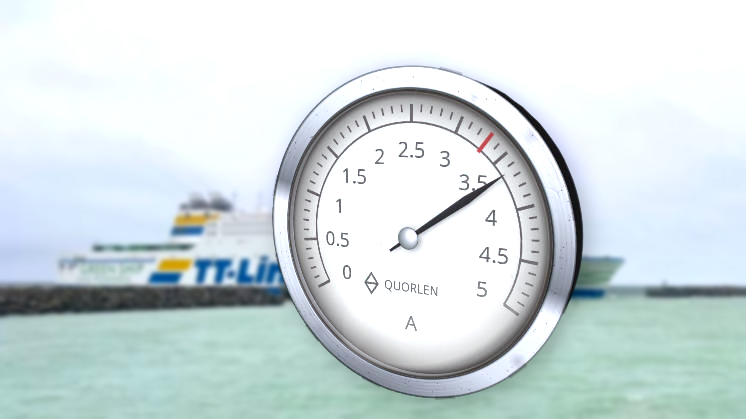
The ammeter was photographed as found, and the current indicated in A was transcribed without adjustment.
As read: 3.65 A
